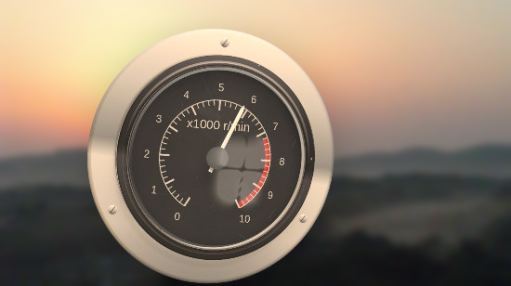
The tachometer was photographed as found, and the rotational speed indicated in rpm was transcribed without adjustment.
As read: 5800 rpm
